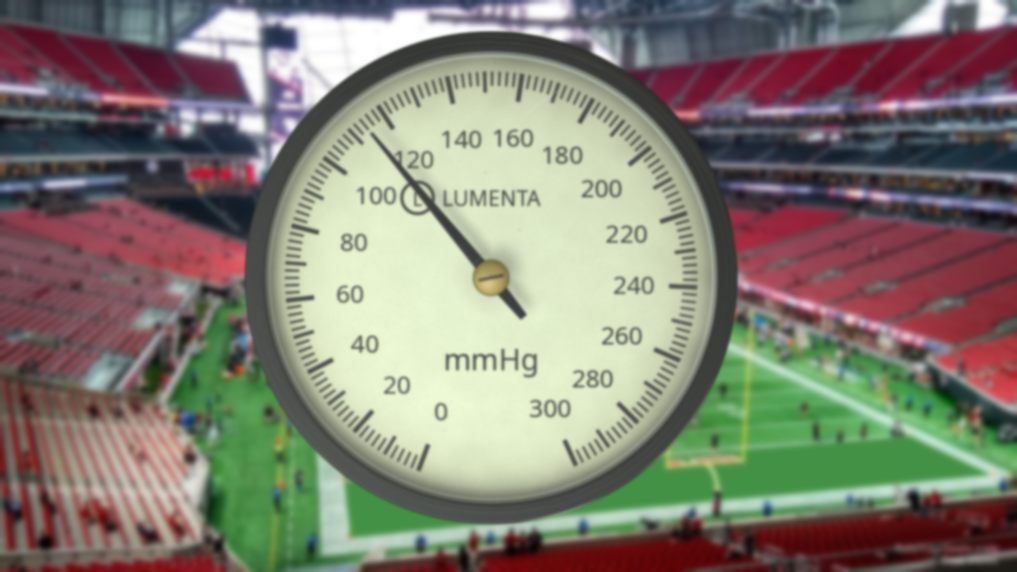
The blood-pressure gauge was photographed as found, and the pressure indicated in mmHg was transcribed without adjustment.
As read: 114 mmHg
